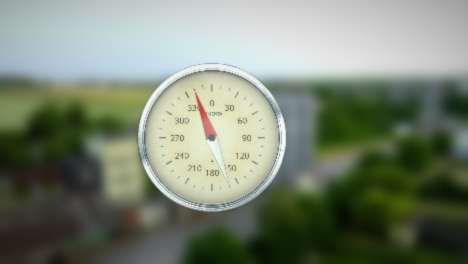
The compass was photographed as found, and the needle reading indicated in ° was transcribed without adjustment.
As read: 340 °
